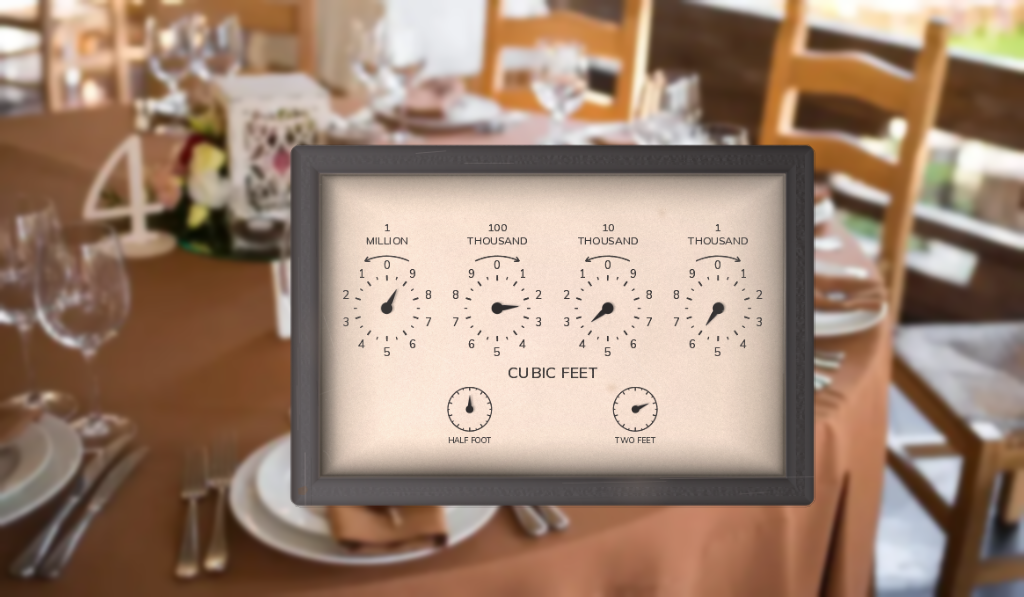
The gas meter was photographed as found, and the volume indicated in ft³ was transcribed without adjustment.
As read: 923600 ft³
